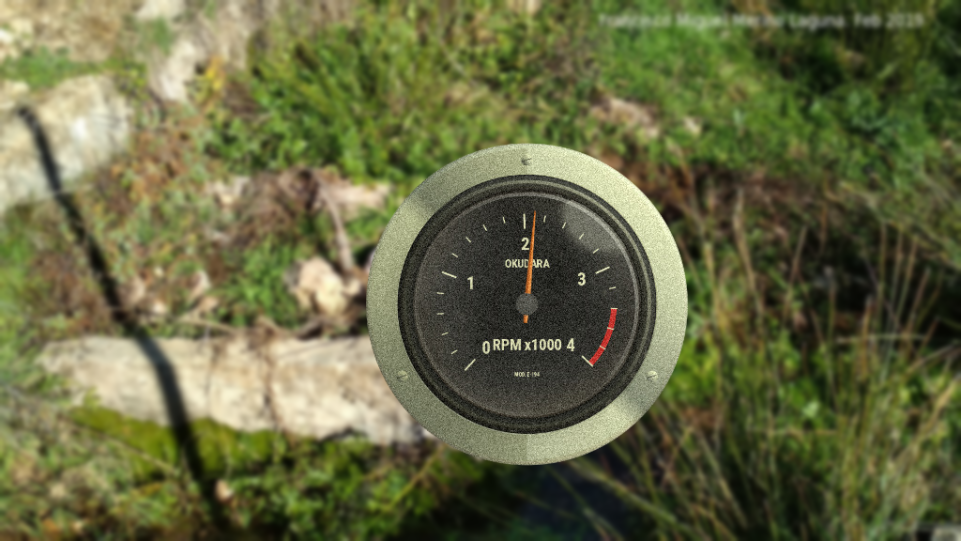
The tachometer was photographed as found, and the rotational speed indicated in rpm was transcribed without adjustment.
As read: 2100 rpm
